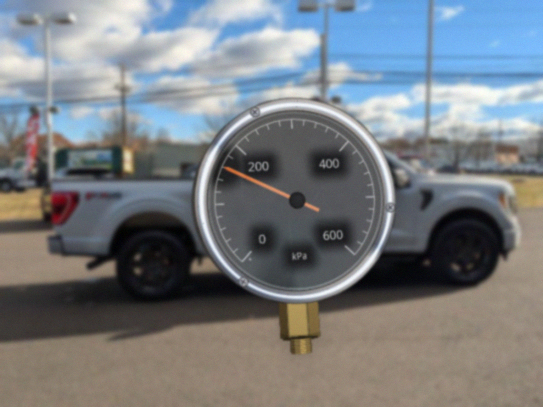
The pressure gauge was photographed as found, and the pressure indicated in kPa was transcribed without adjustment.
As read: 160 kPa
